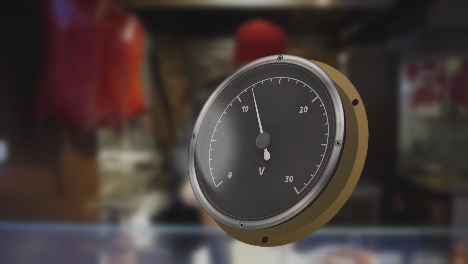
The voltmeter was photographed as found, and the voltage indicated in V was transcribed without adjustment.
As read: 12 V
